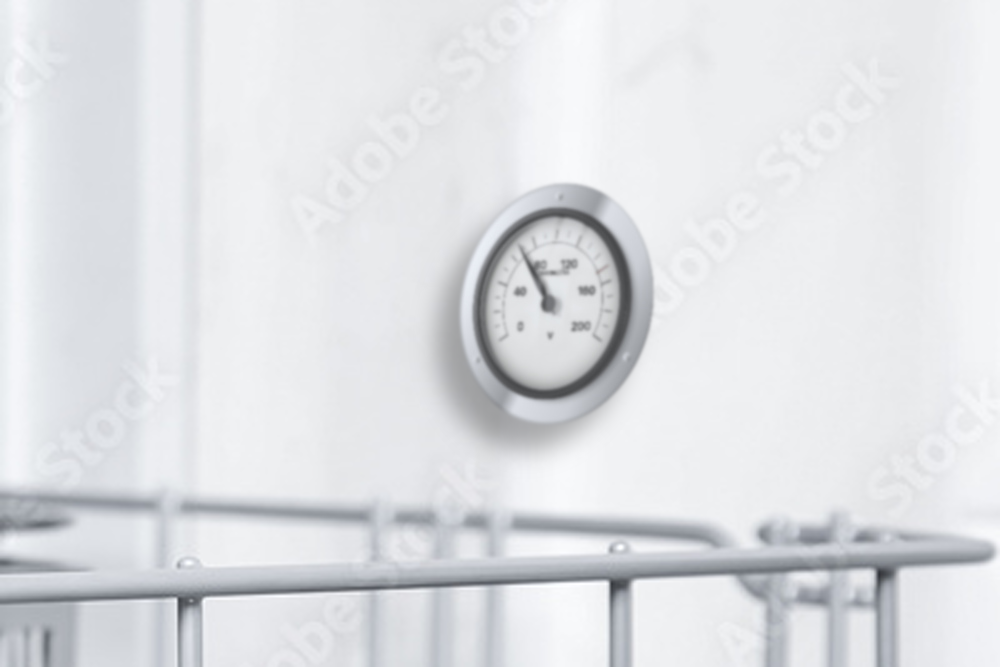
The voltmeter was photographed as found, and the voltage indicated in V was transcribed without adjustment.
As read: 70 V
